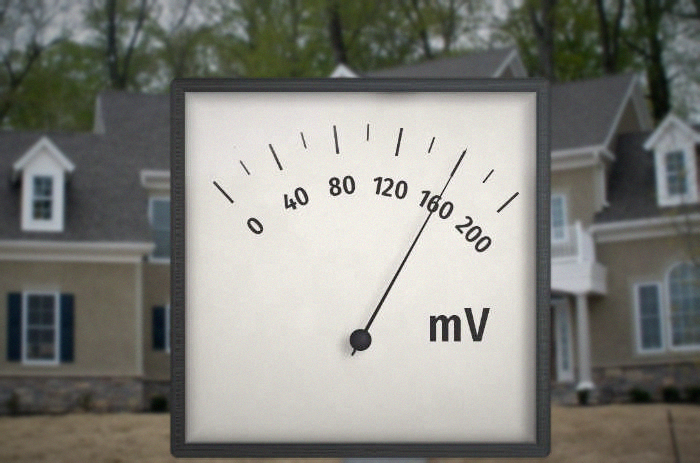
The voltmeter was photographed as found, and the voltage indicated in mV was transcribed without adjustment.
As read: 160 mV
